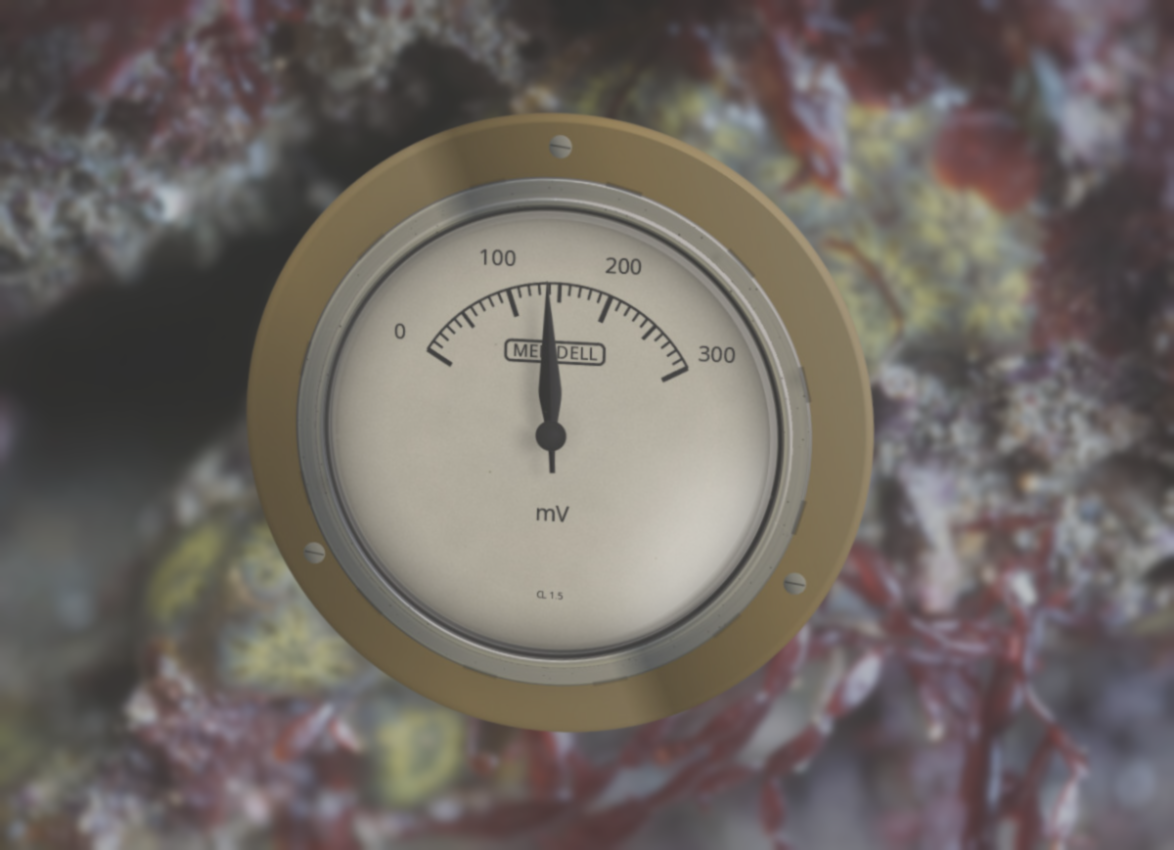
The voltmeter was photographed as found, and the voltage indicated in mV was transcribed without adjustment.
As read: 140 mV
